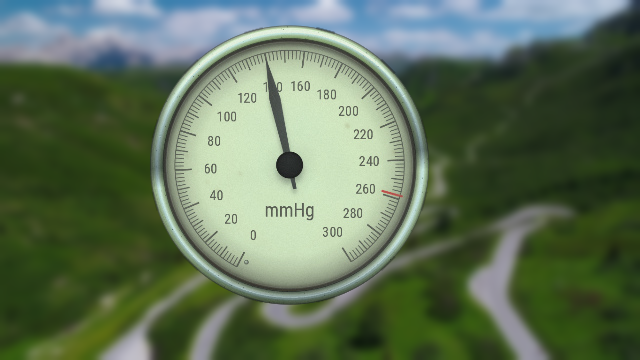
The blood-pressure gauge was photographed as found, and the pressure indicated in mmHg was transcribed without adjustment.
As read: 140 mmHg
